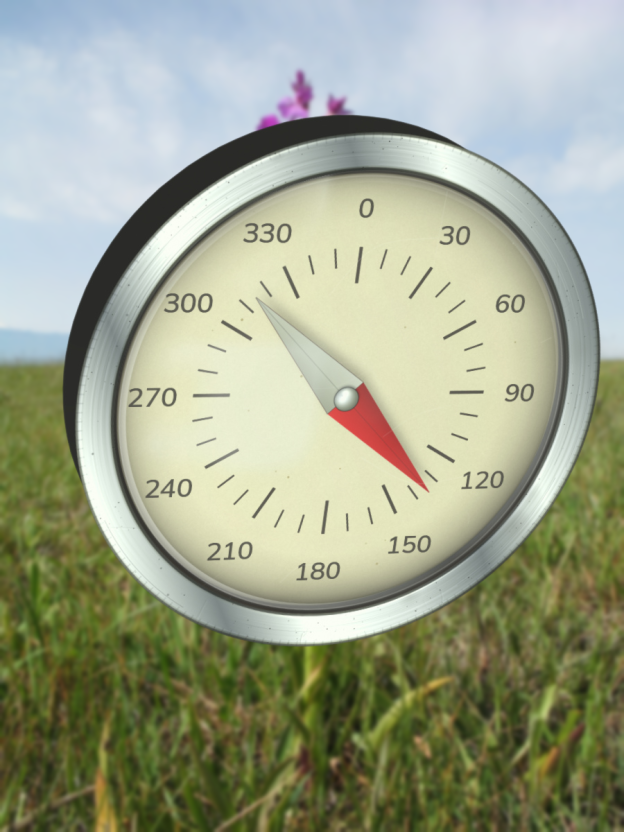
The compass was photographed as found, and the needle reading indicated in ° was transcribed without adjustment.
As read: 135 °
